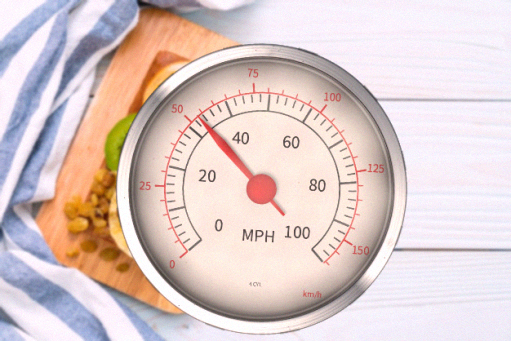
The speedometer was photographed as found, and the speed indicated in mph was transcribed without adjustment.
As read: 33 mph
